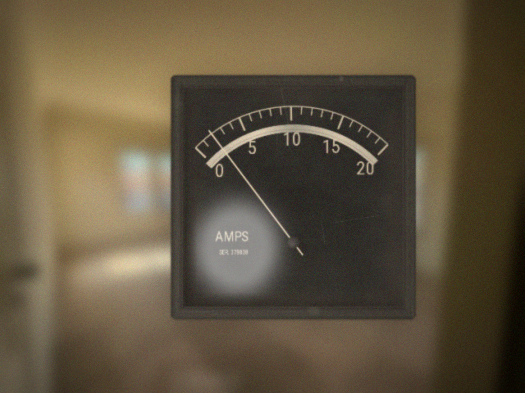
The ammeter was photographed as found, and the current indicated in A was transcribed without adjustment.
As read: 2 A
